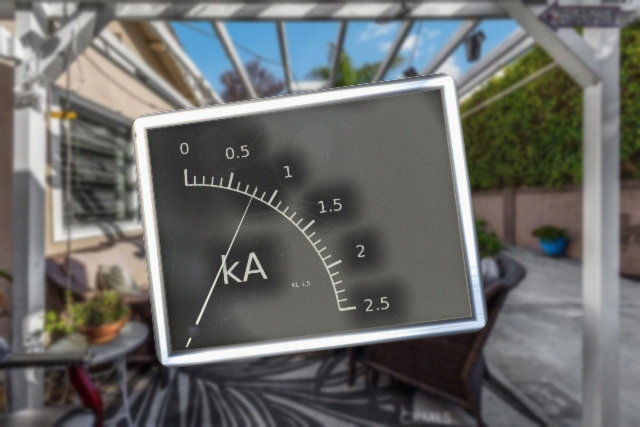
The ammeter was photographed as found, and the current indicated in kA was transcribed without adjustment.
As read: 0.8 kA
